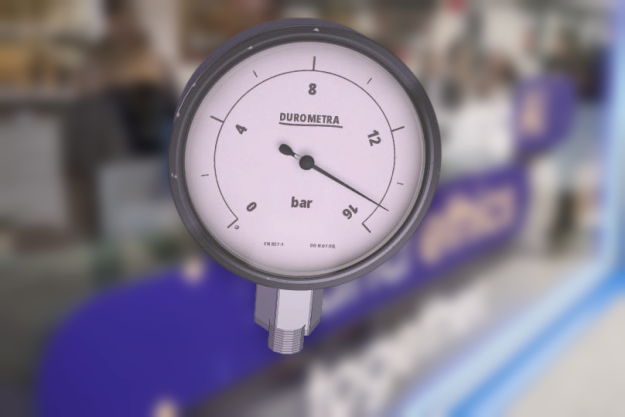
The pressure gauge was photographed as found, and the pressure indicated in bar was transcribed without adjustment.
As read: 15 bar
